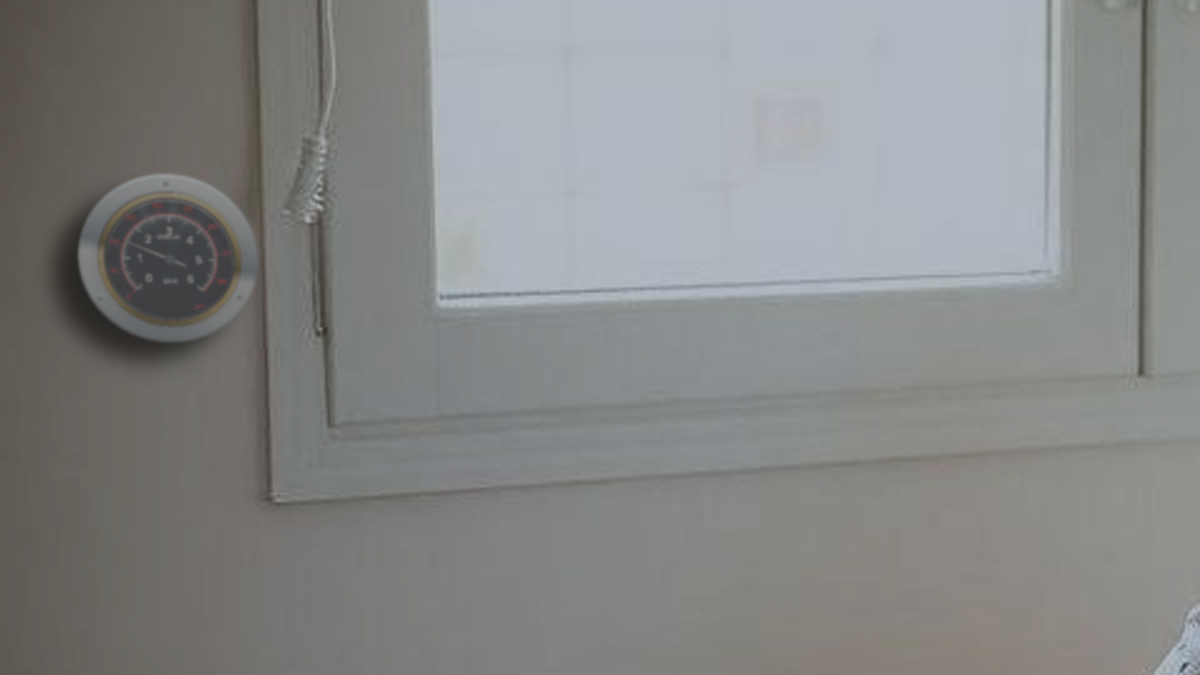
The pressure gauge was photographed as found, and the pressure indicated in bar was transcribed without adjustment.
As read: 1.5 bar
